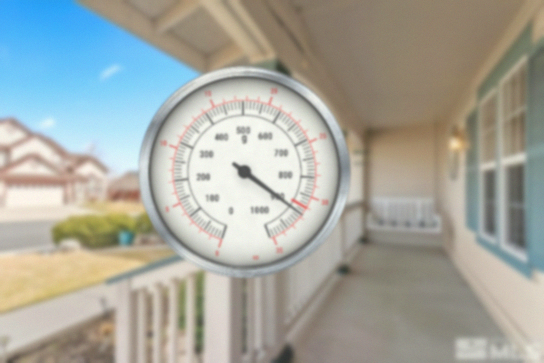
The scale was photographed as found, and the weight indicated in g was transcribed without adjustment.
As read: 900 g
